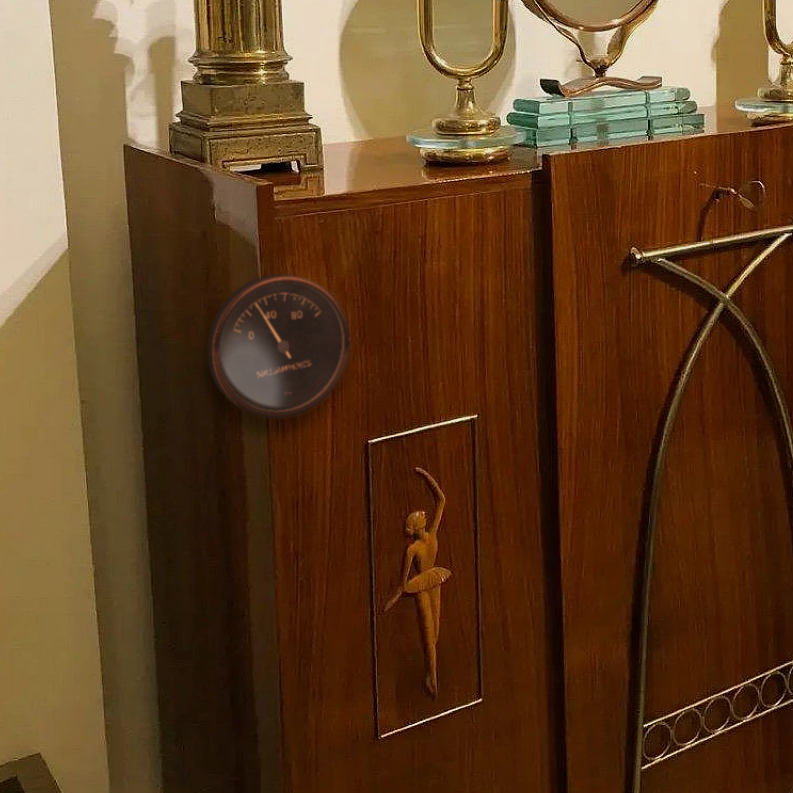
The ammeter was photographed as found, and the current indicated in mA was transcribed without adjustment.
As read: 30 mA
